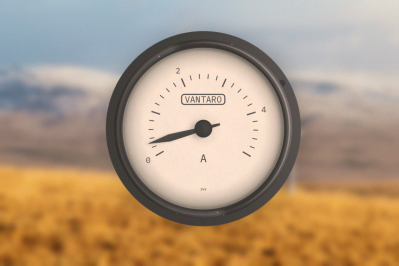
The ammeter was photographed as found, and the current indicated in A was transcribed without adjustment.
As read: 0.3 A
